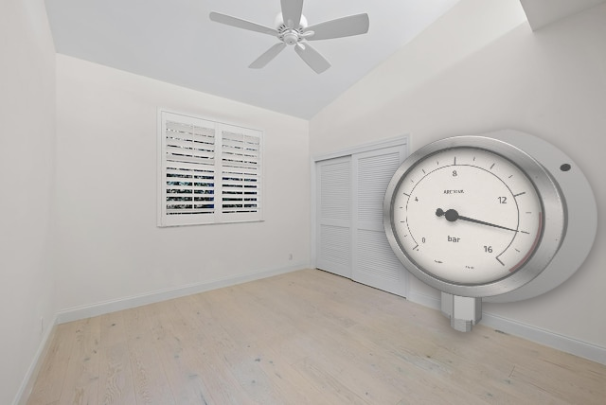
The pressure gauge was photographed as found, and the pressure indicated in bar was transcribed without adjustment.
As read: 14 bar
